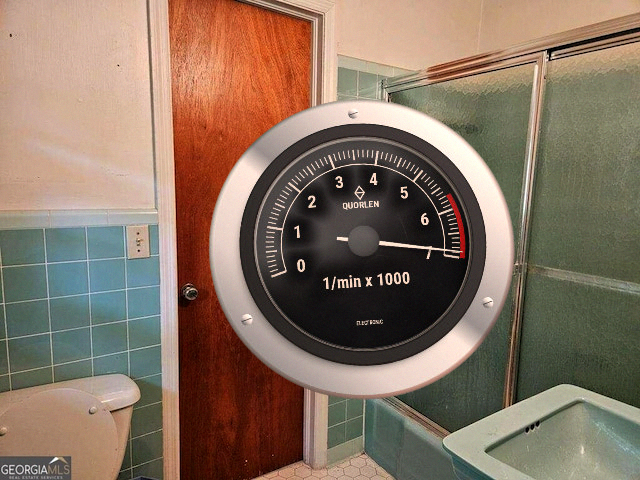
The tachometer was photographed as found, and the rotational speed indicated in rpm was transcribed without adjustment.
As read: 6900 rpm
